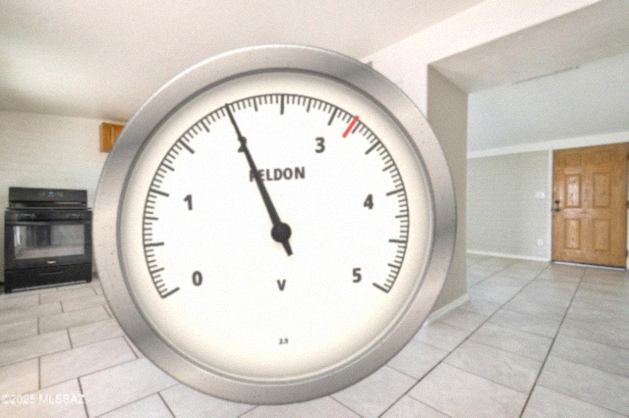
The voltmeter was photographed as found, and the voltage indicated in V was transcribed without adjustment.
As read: 2 V
